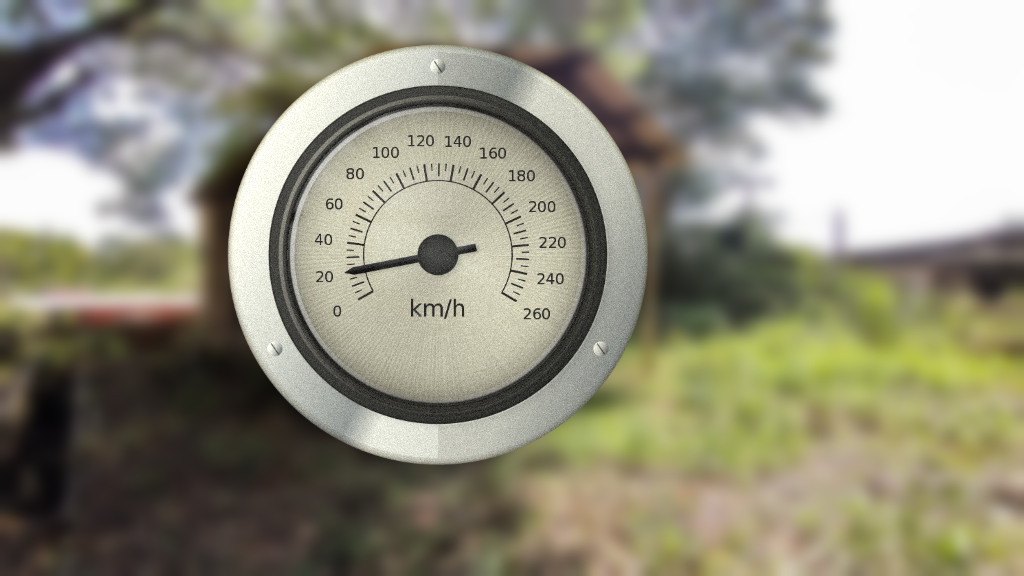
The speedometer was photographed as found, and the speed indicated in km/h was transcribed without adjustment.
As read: 20 km/h
